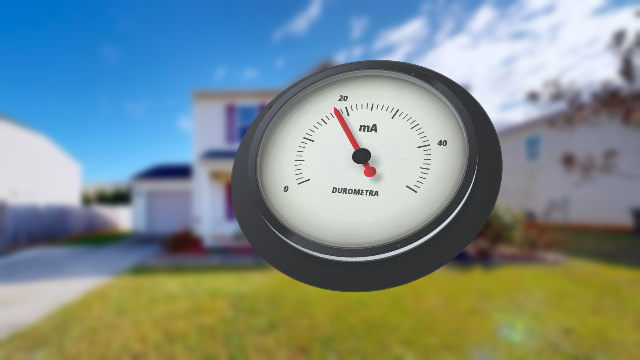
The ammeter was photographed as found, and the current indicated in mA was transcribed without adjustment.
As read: 18 mA
